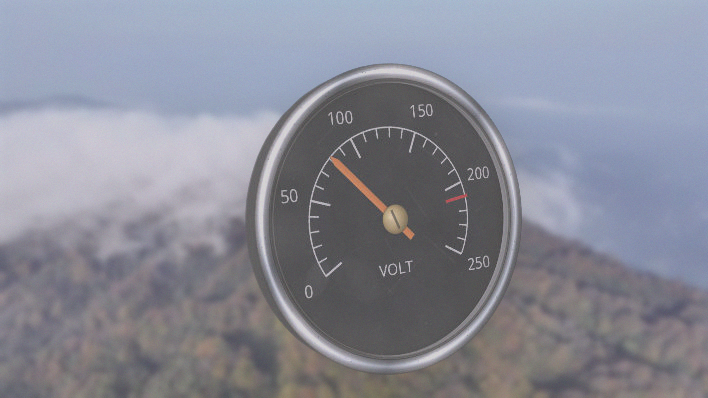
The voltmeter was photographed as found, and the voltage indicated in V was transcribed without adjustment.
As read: 80 V
